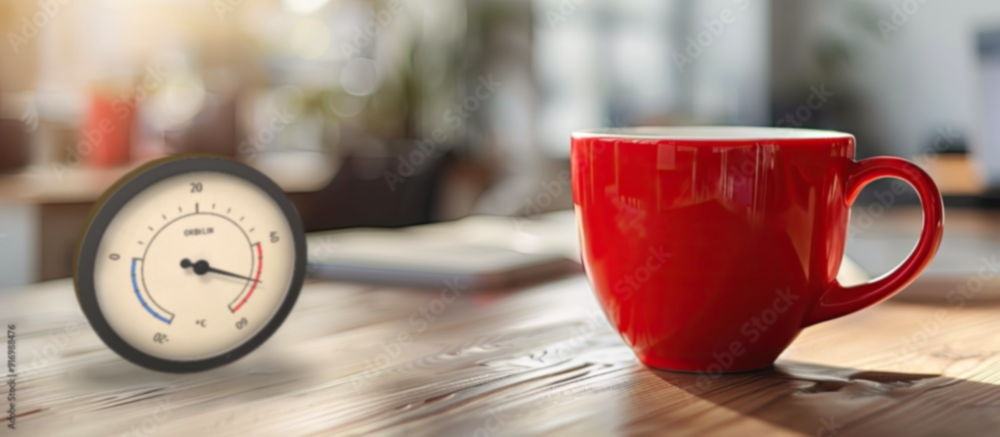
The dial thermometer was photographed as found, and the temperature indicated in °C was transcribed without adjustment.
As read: 50 °C
